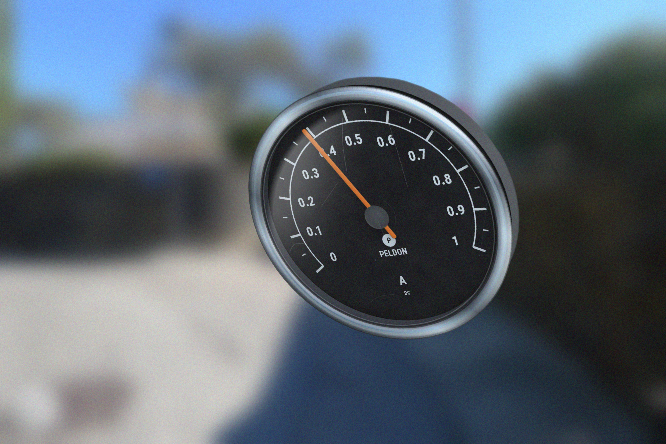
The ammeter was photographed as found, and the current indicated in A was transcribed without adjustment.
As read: 0.4 A
